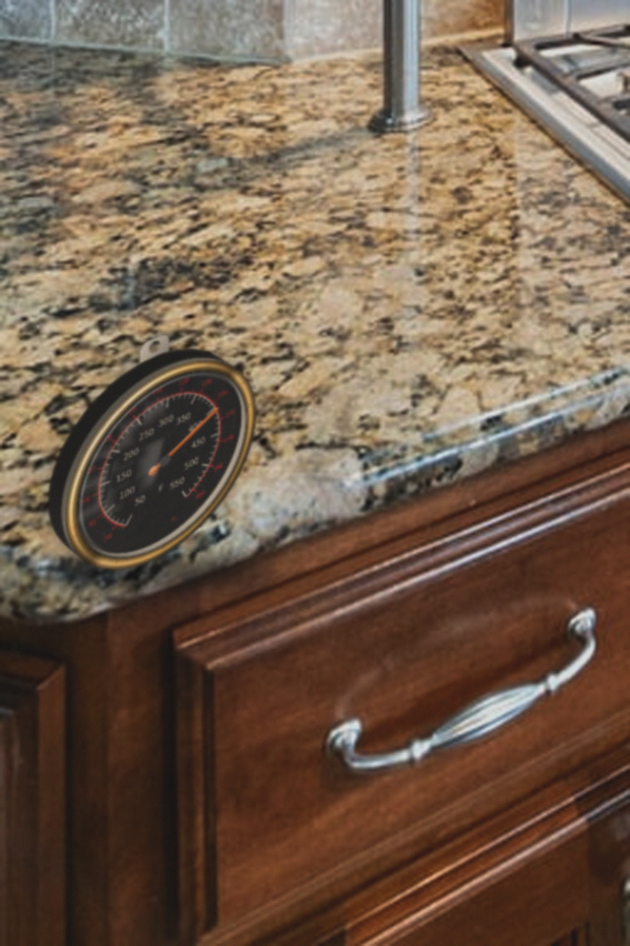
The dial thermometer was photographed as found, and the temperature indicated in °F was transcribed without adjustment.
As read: 400 °F
